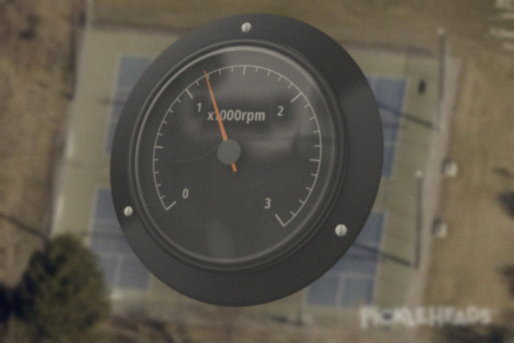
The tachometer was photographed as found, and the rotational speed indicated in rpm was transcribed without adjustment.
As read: 1200 rpm
